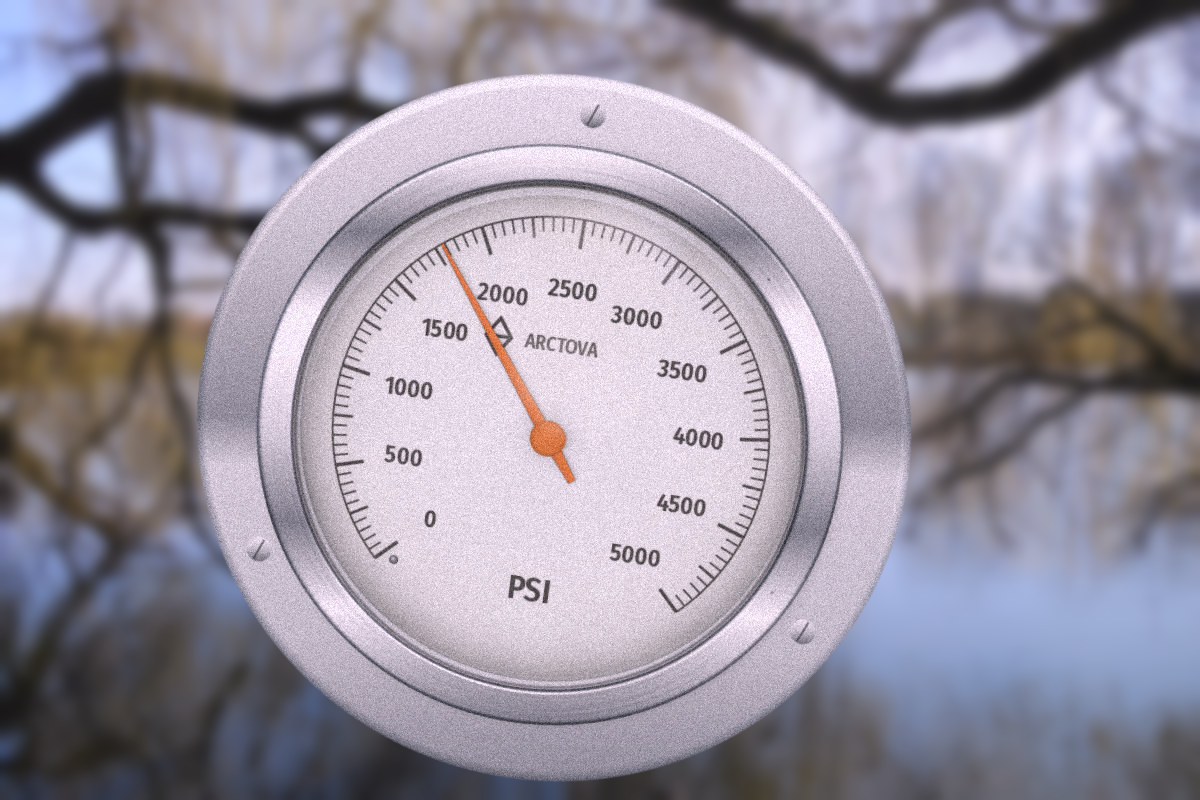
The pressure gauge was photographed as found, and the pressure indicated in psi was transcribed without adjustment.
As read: 1800 psi
